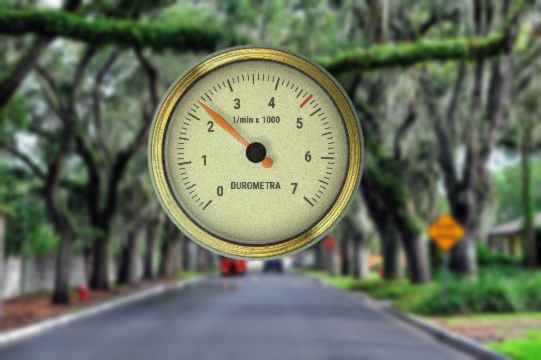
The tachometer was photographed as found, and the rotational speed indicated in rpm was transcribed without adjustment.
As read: 2300 rpm
